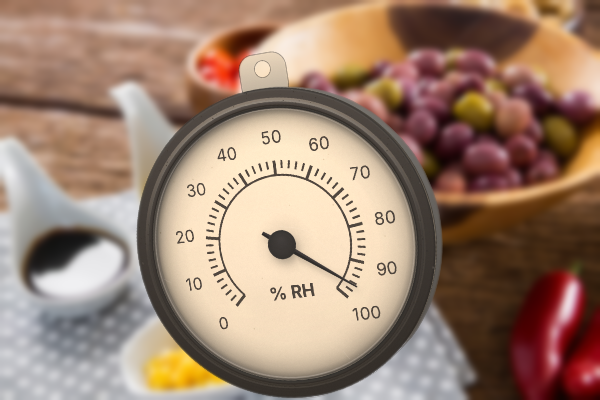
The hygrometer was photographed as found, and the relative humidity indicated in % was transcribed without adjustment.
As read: 96 %
